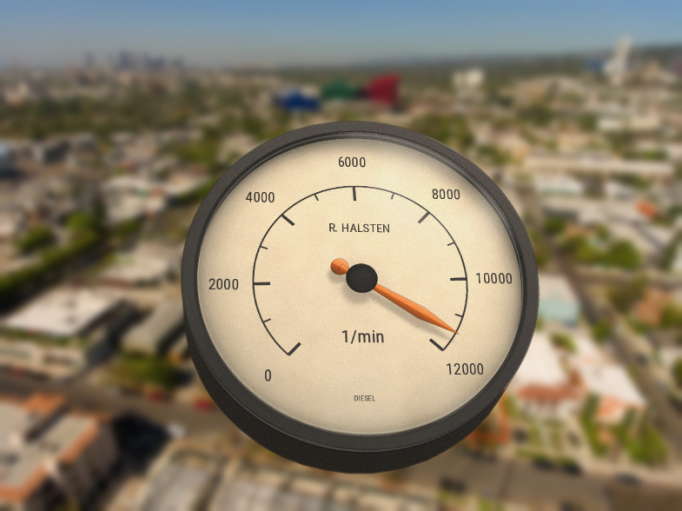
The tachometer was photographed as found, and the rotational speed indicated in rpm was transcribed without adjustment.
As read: 11500 rpm
